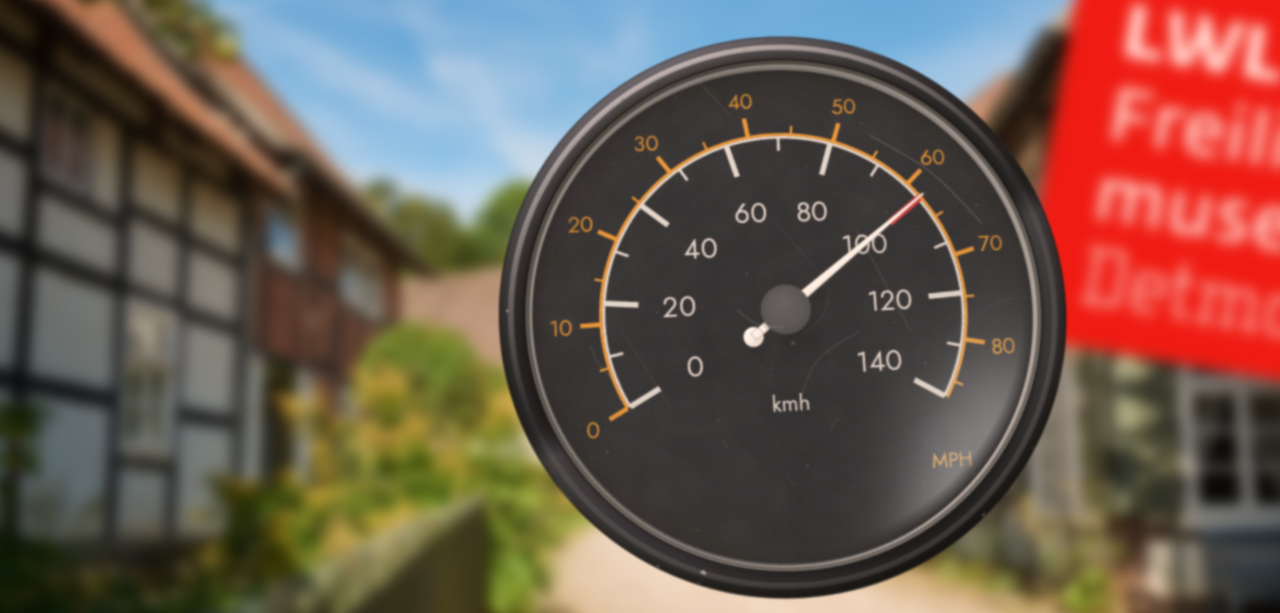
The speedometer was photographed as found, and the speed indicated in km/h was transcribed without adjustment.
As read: 100 km/h
